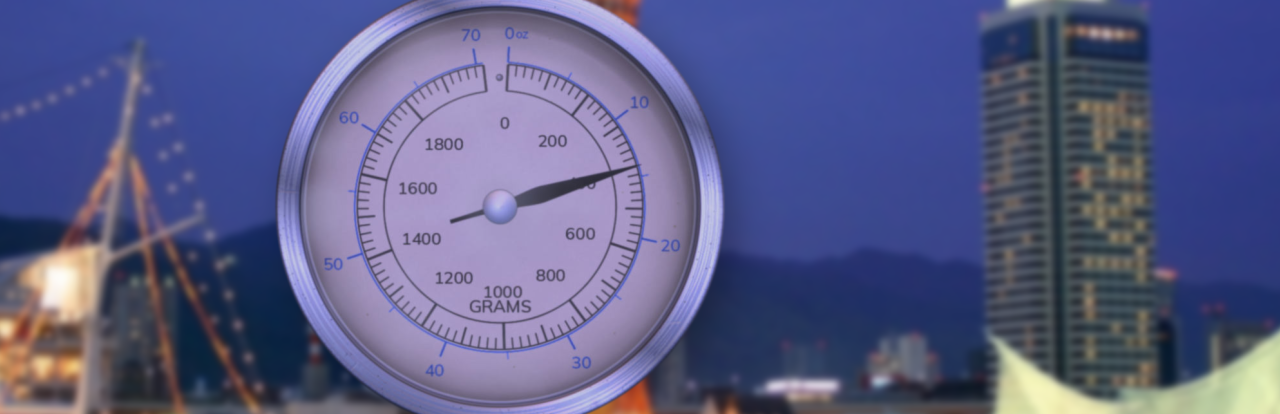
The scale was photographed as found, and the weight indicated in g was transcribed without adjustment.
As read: 400 g
